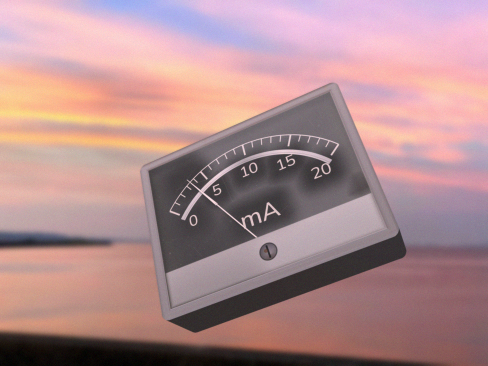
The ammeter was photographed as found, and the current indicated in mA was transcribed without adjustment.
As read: 3.5 mA
